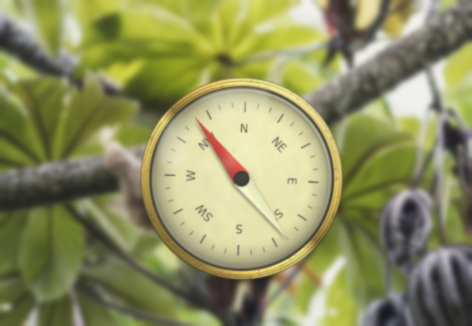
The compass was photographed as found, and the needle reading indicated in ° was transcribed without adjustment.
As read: 320 °
